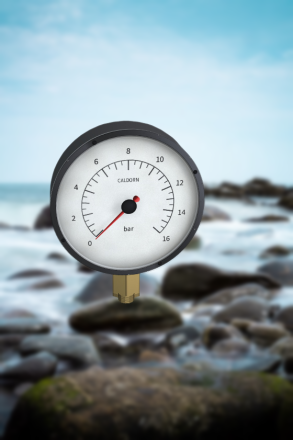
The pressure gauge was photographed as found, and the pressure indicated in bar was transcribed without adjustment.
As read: 0 bar
